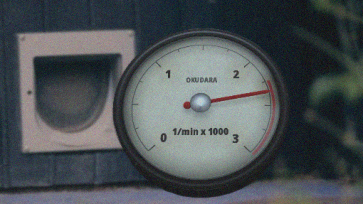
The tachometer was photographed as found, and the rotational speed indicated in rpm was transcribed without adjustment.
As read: 2375 rpm
